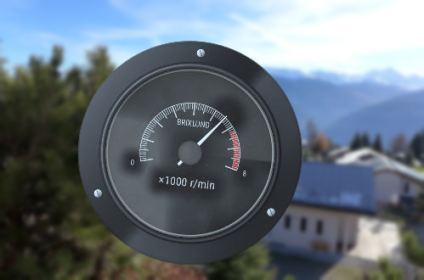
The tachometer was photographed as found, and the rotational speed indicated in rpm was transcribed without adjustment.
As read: 5500 rpm
